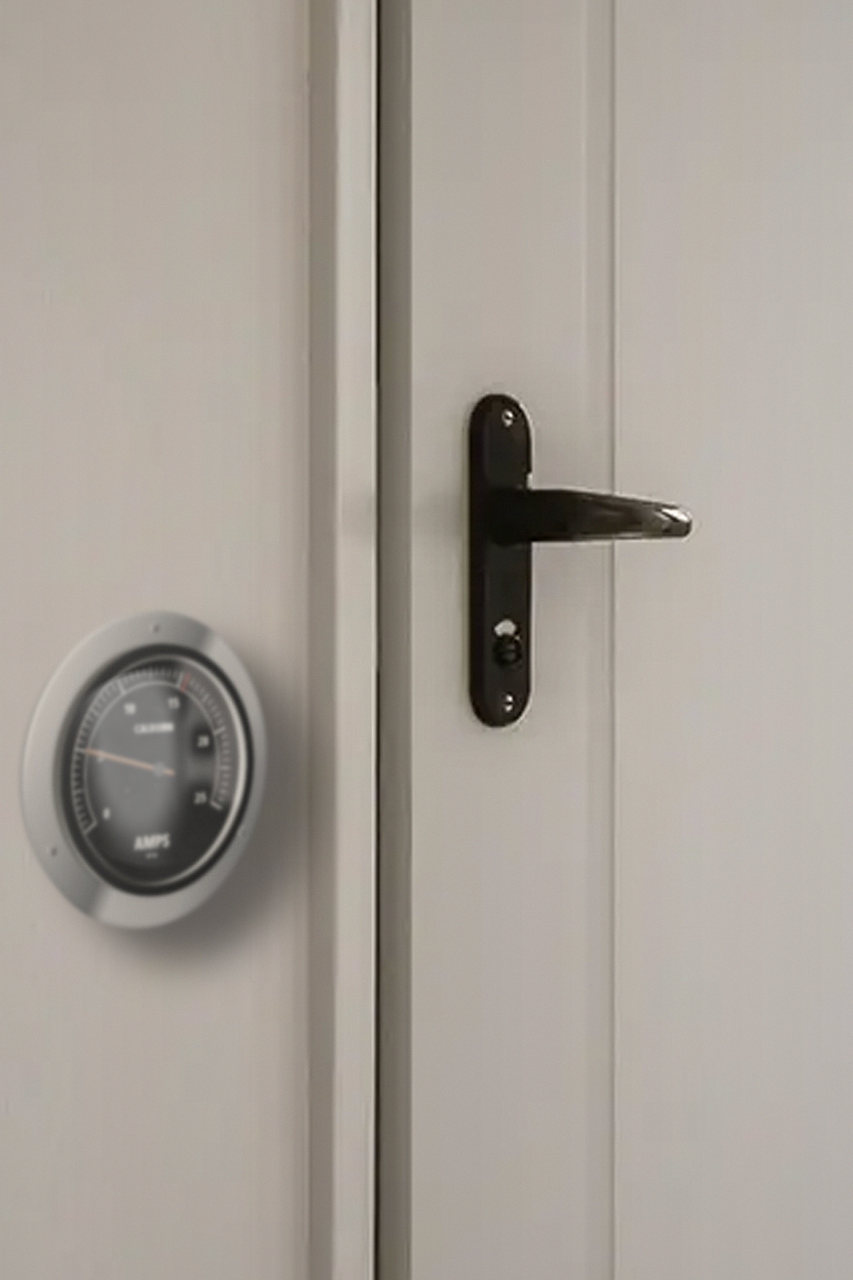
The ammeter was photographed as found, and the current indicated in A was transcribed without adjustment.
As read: 5 A
